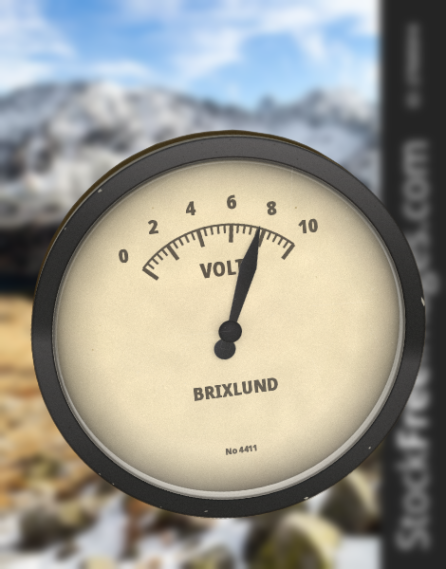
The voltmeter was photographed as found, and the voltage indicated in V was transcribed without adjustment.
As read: 7.6 V
